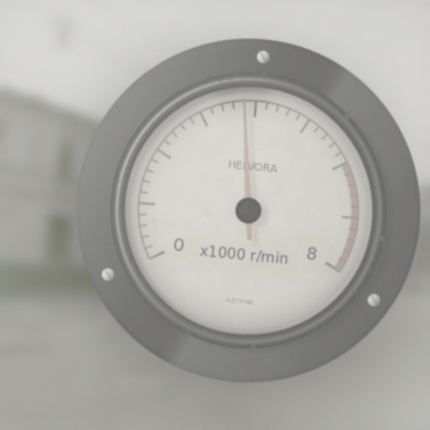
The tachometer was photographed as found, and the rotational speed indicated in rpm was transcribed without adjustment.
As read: 3800 rpm
